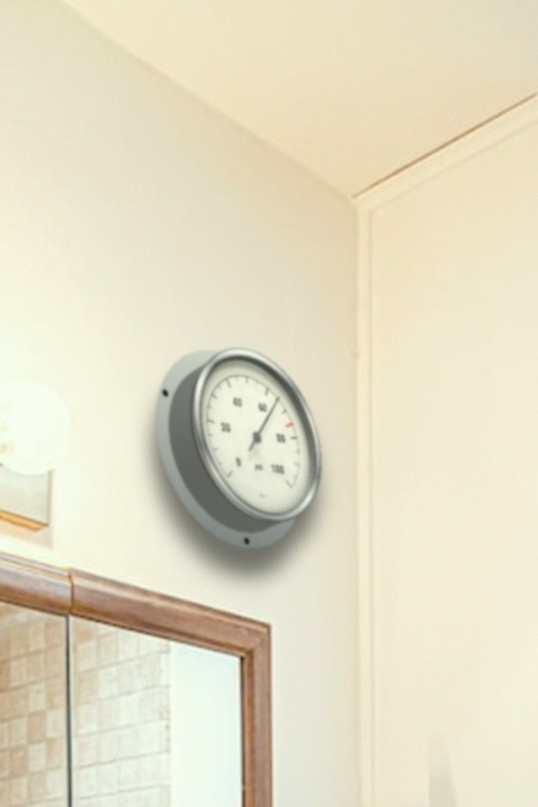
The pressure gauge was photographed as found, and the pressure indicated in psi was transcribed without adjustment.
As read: 65 psi
